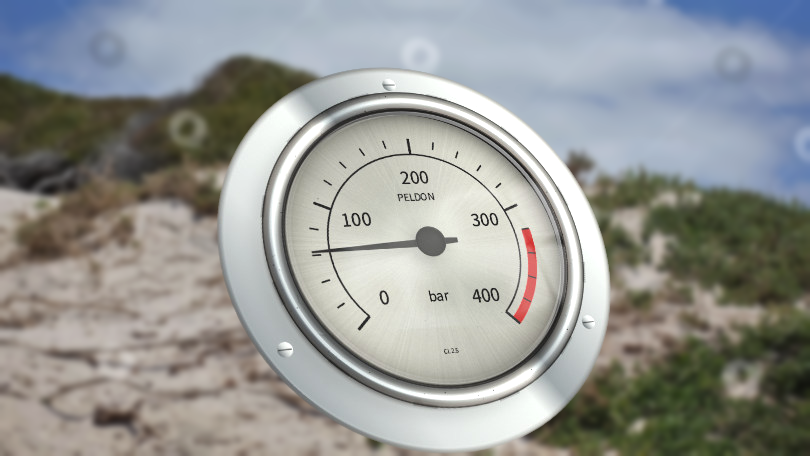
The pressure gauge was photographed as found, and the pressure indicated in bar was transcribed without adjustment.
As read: 60 bar
